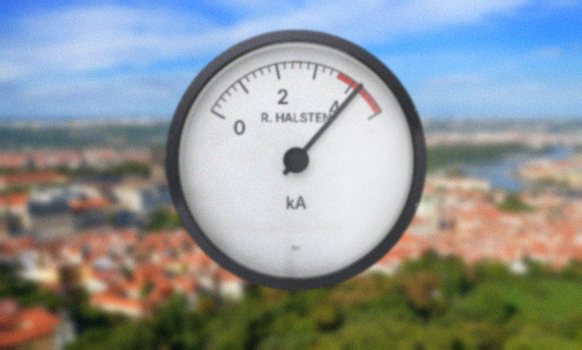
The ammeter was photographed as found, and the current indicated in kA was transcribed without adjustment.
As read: 4.2 kA
